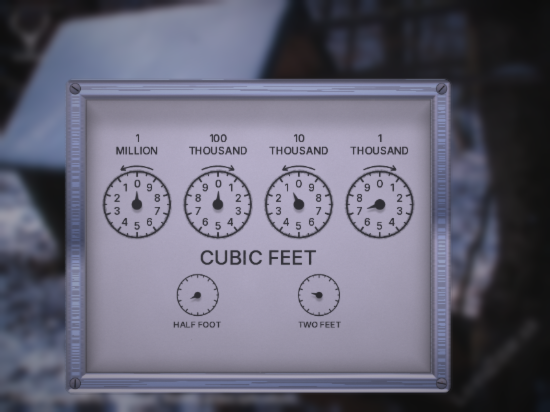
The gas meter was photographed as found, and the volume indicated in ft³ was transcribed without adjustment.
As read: 700 ft³
